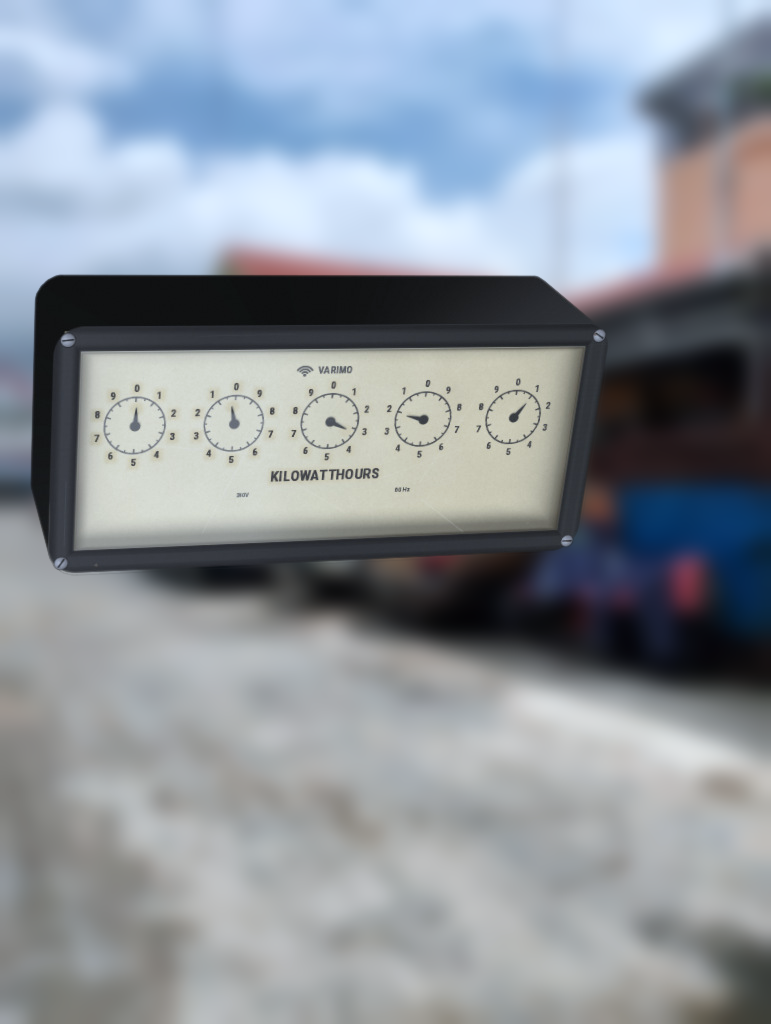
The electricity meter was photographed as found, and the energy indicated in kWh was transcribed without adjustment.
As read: 321 kWh
